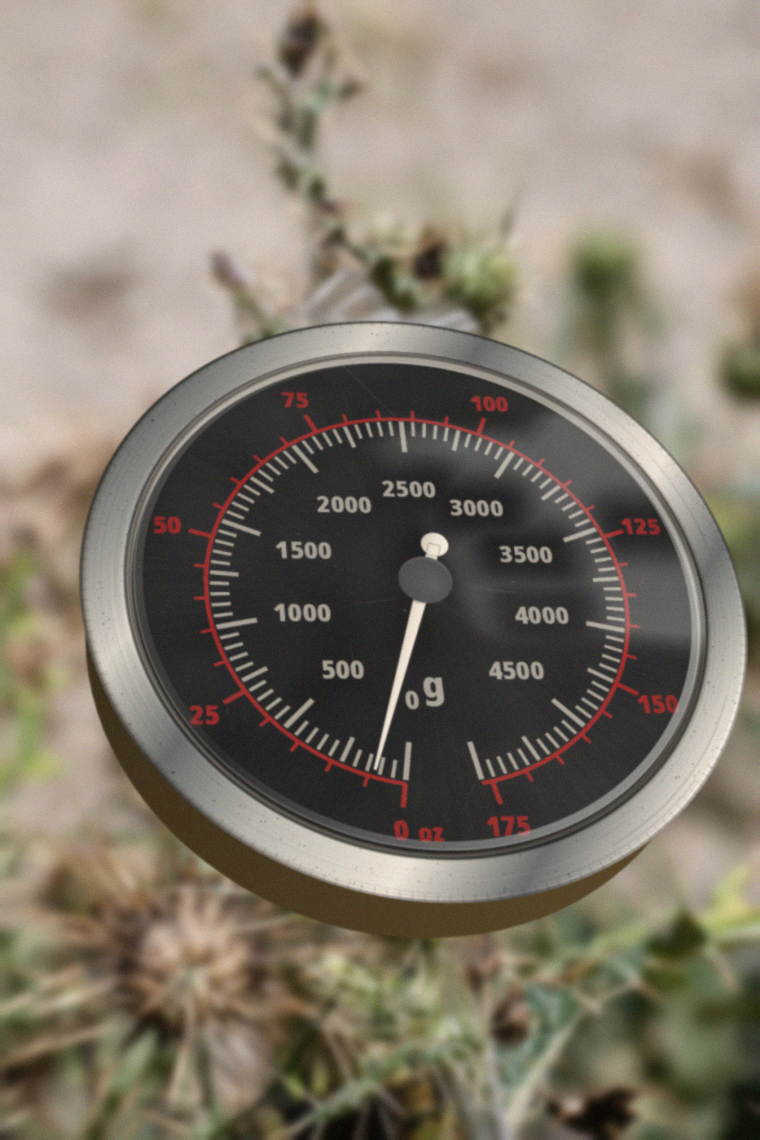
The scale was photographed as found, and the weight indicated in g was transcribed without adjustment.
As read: 125 g
